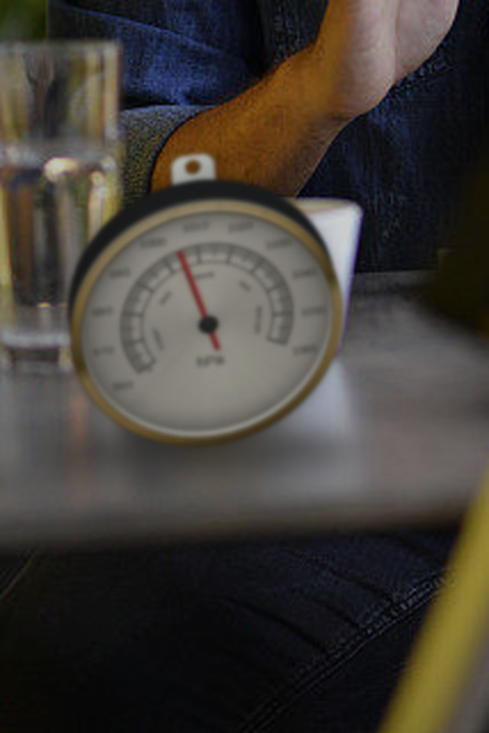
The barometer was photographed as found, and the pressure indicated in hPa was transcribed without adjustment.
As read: 1005 hPa
